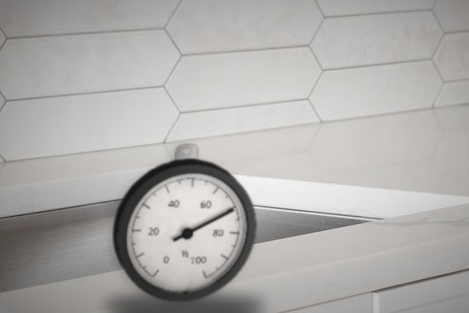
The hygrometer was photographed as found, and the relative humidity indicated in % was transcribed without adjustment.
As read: 70 %
